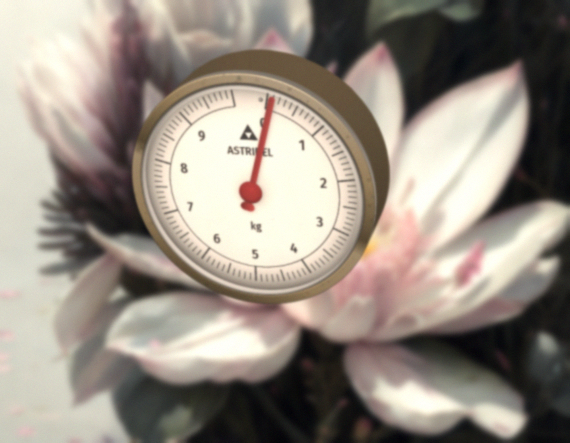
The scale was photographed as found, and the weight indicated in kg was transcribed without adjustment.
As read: 0.1 kg
